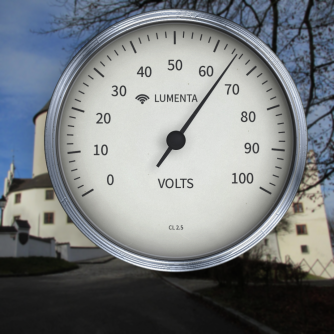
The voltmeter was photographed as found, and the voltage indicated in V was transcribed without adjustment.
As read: 65 V
